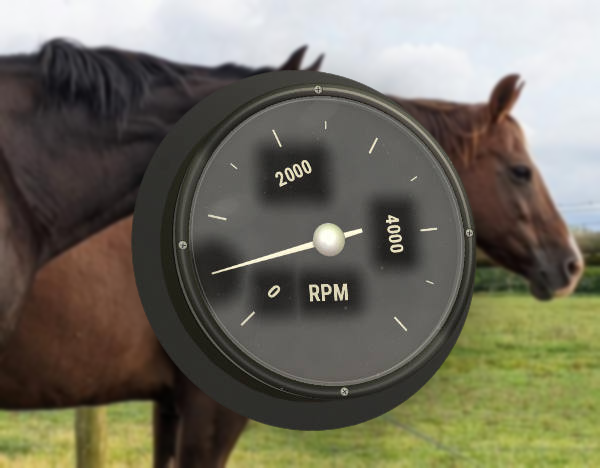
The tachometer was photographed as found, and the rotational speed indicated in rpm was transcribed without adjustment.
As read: 500 rpm
